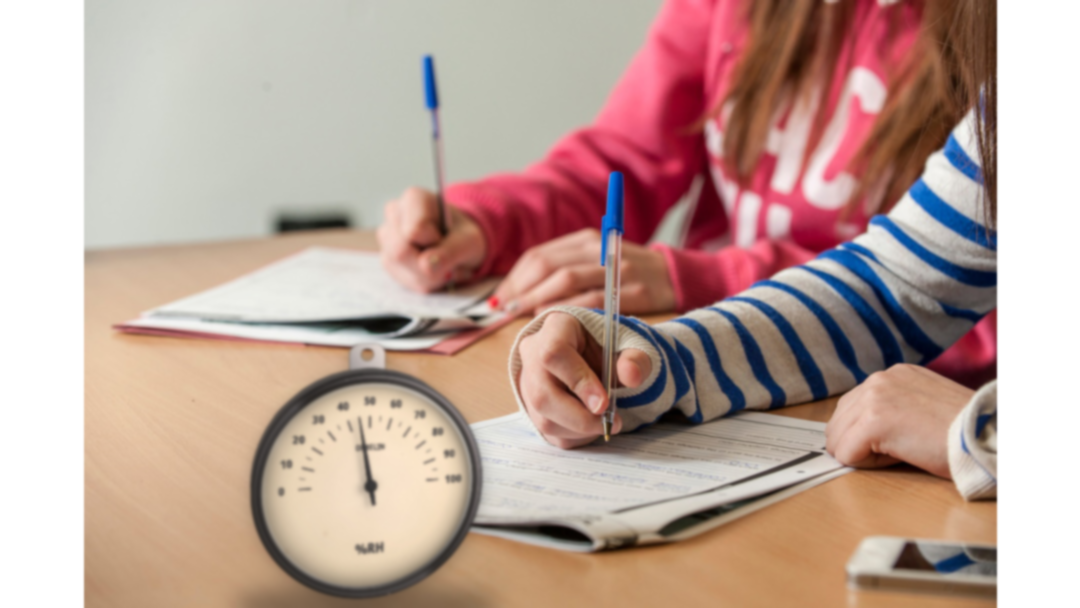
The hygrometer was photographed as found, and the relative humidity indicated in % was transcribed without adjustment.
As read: 45 %
